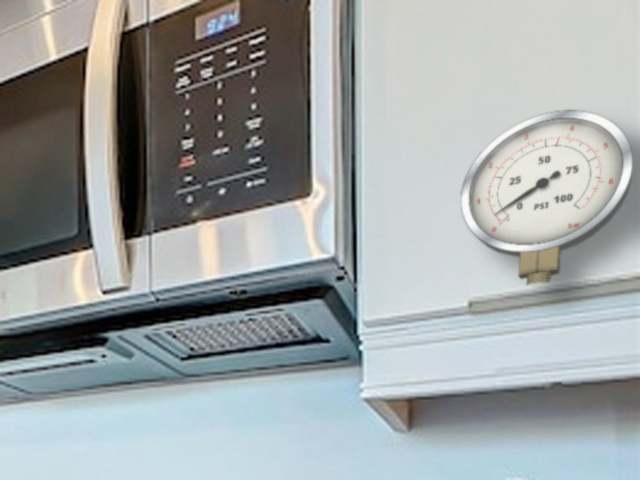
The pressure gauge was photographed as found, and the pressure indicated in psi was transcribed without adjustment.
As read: 5 psi
